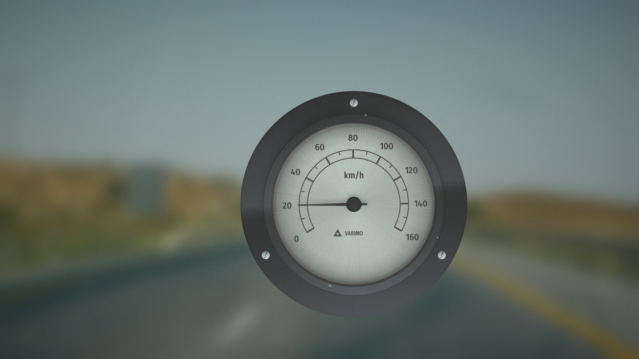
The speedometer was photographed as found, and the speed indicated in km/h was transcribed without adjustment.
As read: 20 km/h
